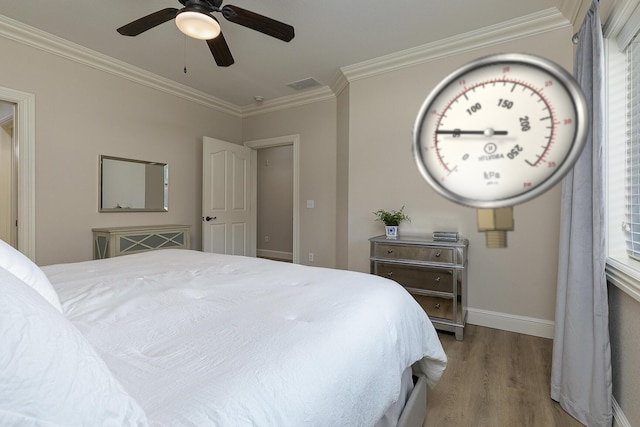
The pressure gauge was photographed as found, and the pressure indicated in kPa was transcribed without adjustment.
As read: 50 kPa
